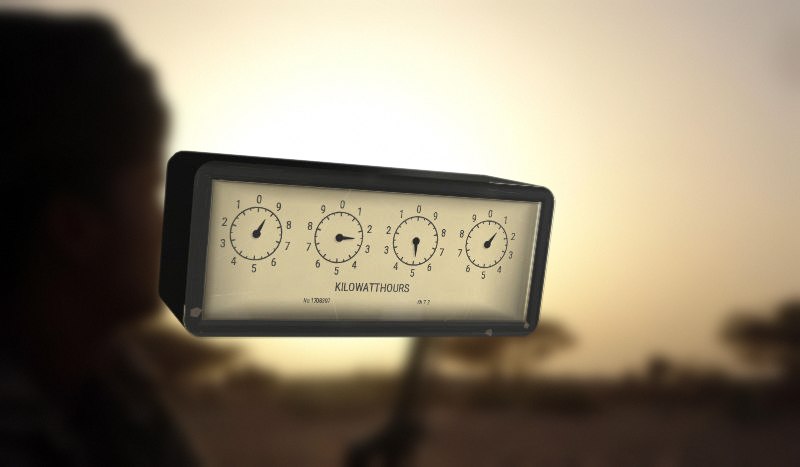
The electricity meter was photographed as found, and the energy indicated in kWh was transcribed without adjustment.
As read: 9251 kWh
